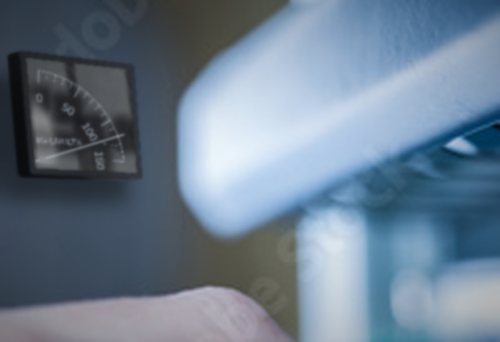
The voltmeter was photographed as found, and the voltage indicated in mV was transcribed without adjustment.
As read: 120 mV
